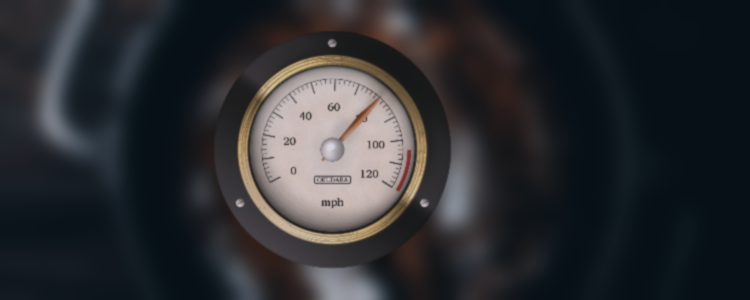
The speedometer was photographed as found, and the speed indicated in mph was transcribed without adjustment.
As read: 80 mph
